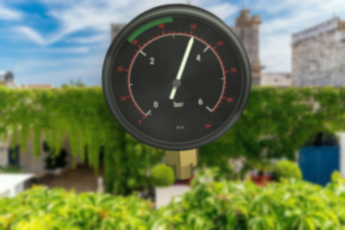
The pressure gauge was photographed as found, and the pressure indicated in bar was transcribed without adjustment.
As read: 3.5 bar
